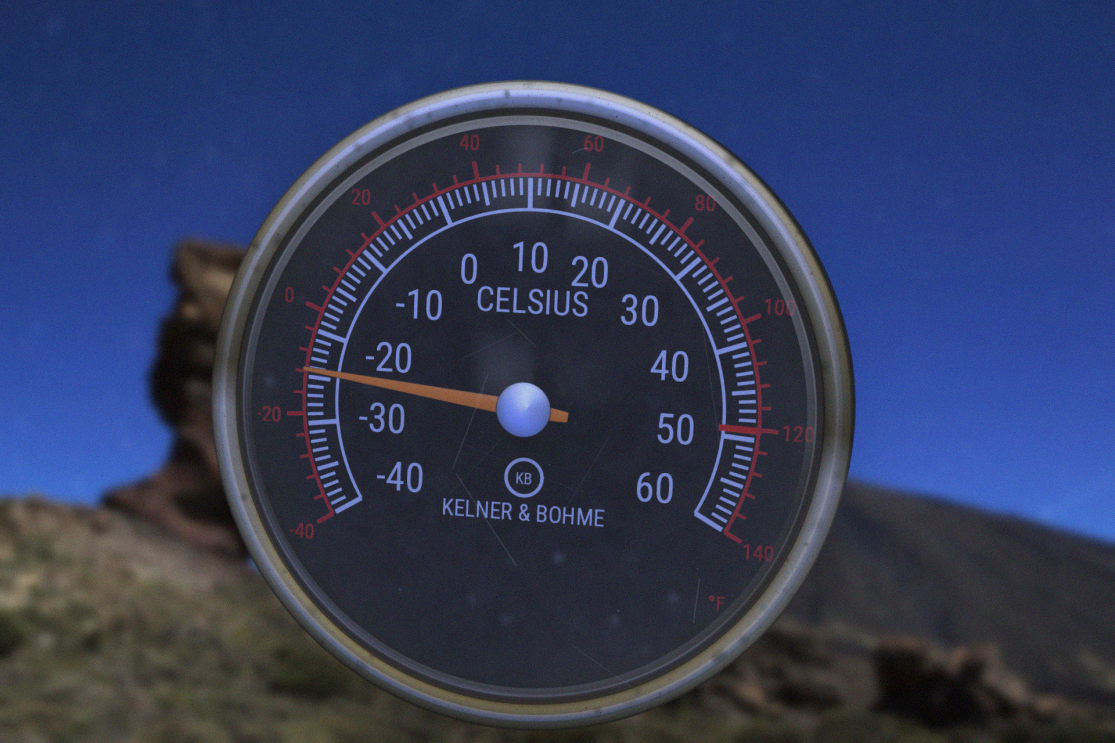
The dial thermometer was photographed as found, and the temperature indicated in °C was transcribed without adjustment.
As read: -24 °C
